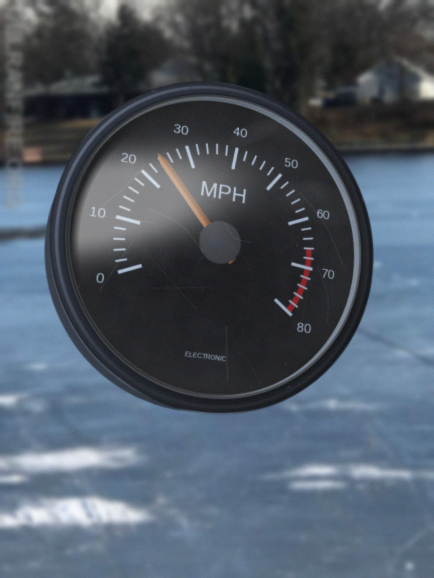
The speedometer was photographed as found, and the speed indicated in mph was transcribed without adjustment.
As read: 24 mph
